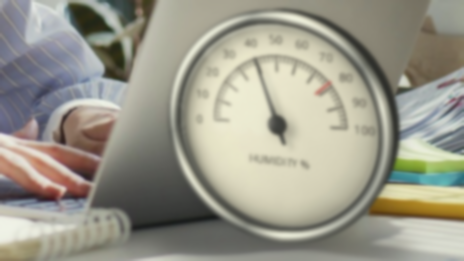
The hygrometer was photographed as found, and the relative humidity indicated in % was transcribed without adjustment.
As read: 40 %
